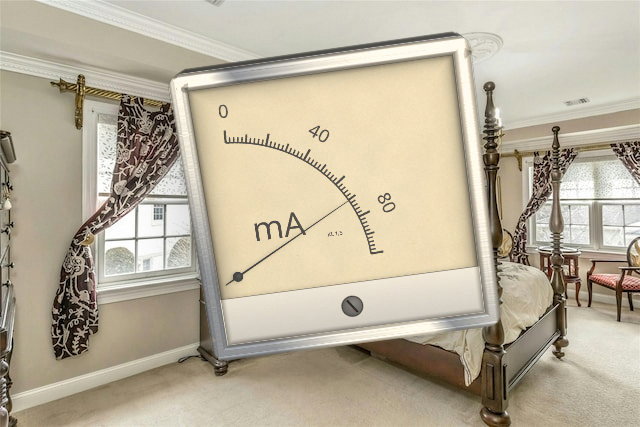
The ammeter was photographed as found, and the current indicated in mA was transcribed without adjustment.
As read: 70 mA
